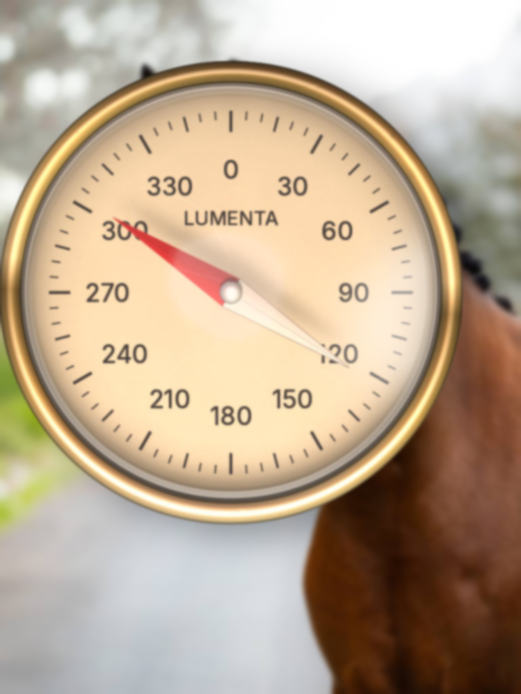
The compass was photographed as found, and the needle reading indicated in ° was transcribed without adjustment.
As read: 302.5 °
